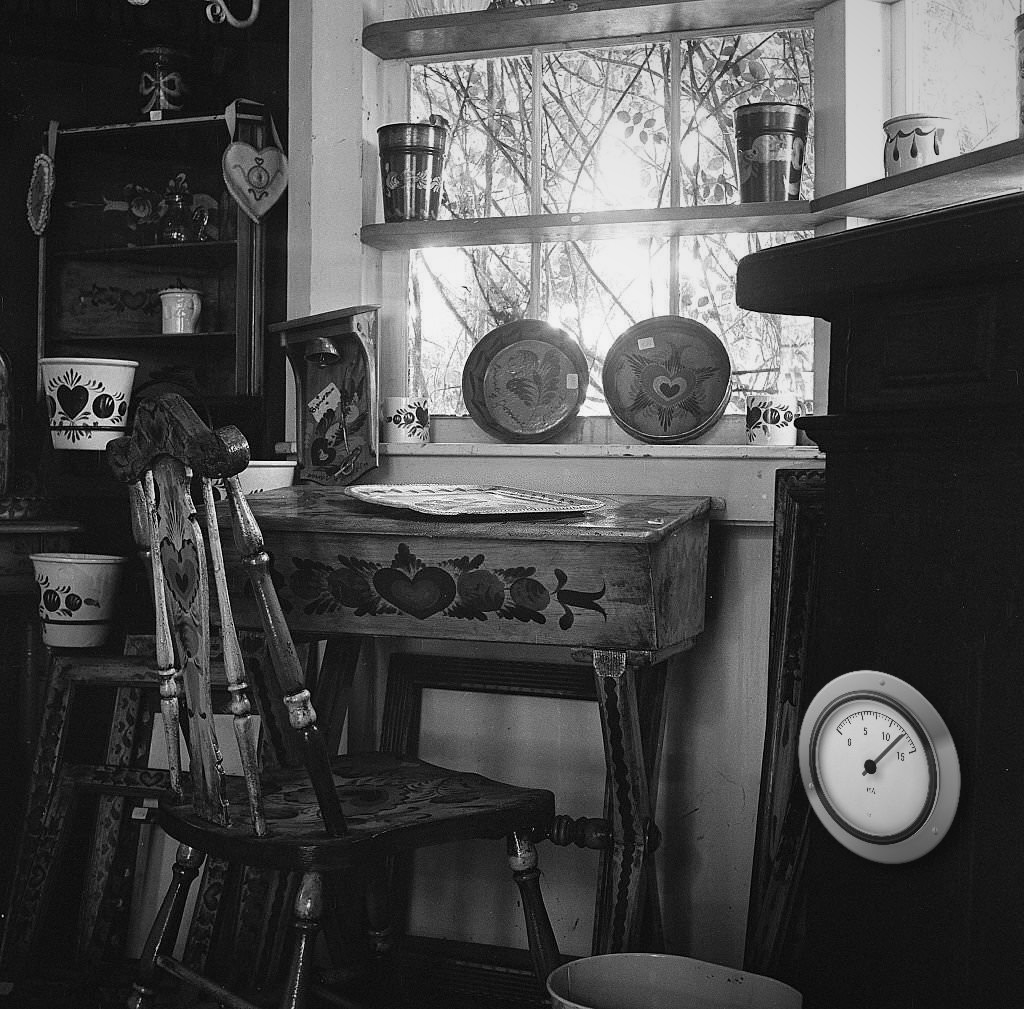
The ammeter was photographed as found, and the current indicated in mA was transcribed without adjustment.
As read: 12.5 mA
